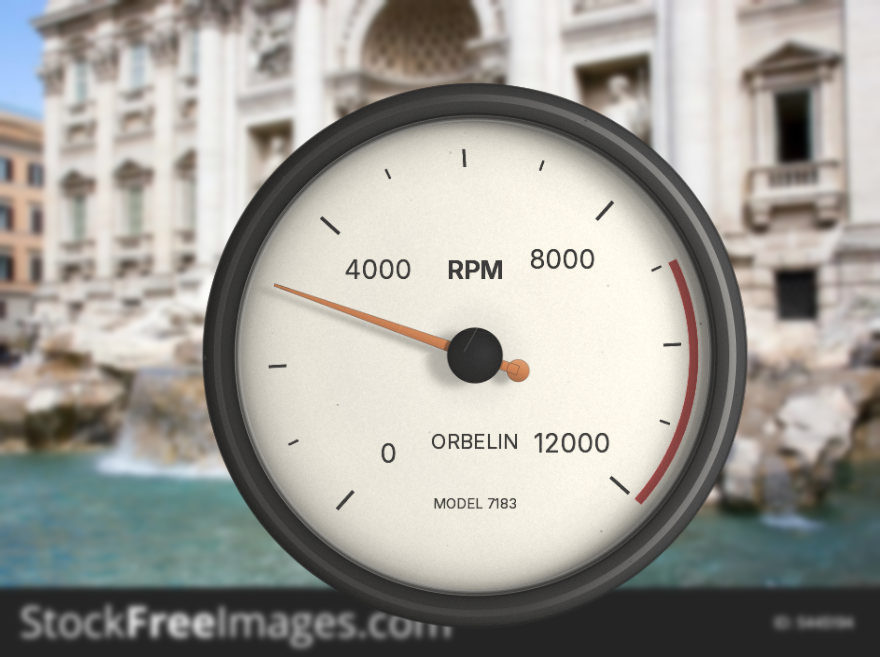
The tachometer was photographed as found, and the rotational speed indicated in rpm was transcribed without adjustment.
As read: 3000 rpm
